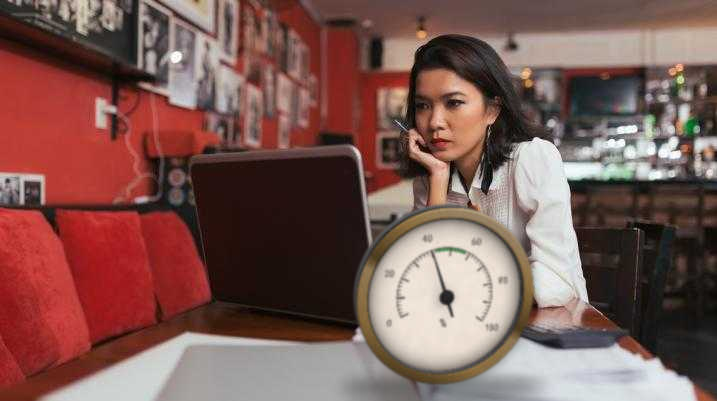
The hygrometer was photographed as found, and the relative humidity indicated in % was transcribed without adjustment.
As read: 40 %
